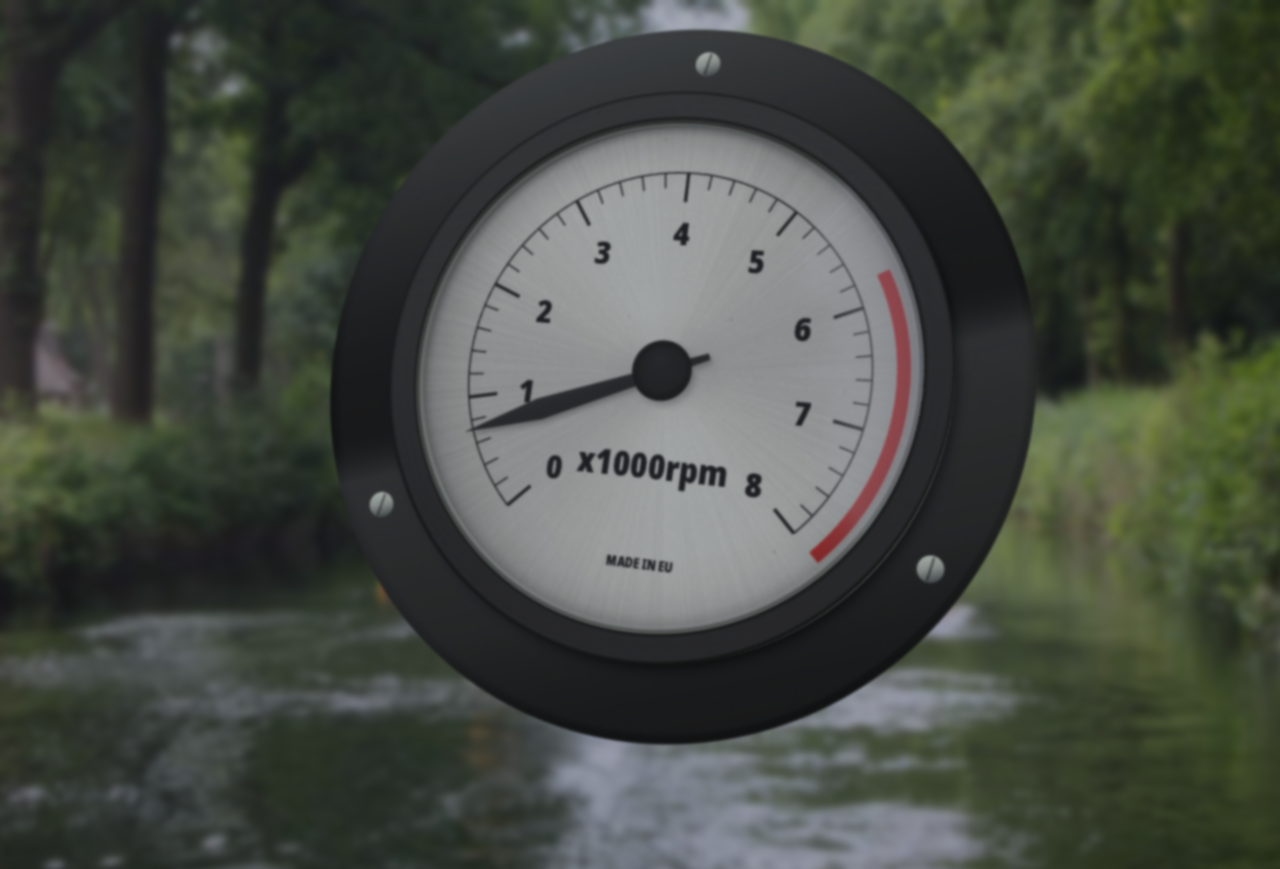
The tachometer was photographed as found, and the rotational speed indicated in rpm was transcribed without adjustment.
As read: 700 rpm
